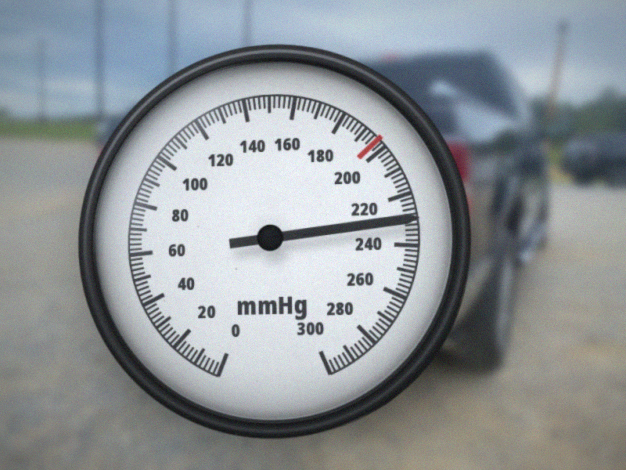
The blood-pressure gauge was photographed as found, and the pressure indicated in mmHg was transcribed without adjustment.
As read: 230 mmHg
